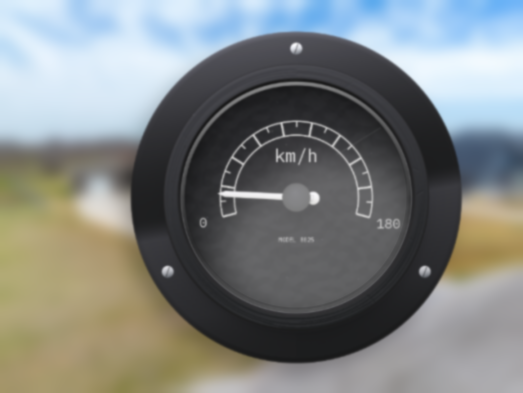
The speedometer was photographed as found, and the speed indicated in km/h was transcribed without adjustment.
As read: 15 km/h
